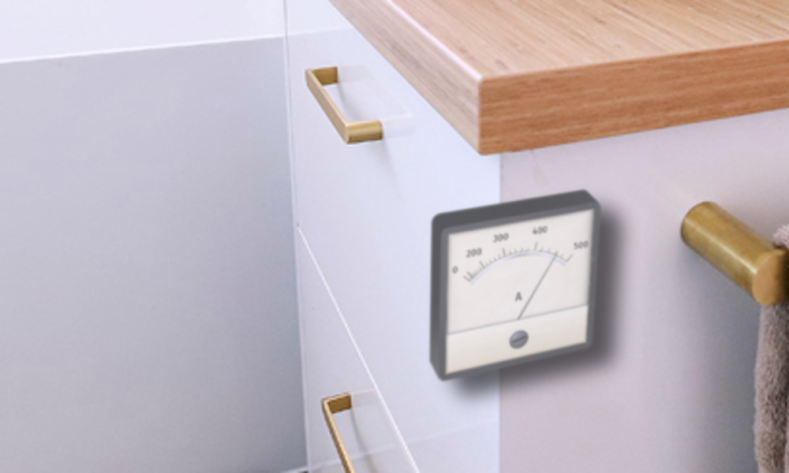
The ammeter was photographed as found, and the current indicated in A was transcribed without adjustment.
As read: 460 A
